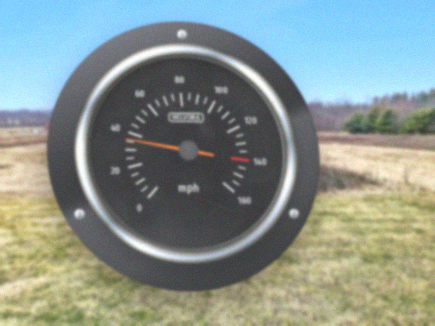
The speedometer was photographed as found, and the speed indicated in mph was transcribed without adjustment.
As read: 35 mph
